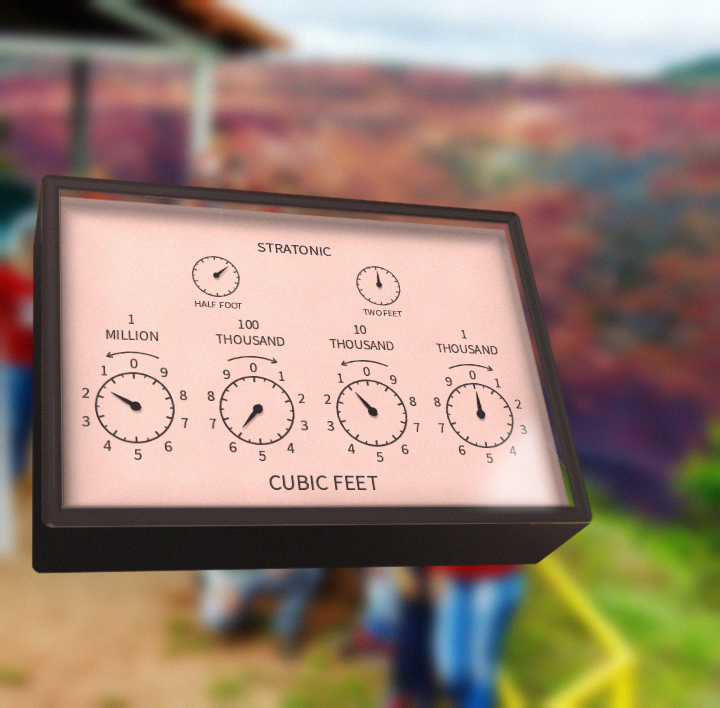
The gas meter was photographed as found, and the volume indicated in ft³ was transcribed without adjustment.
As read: 161000 ft³
